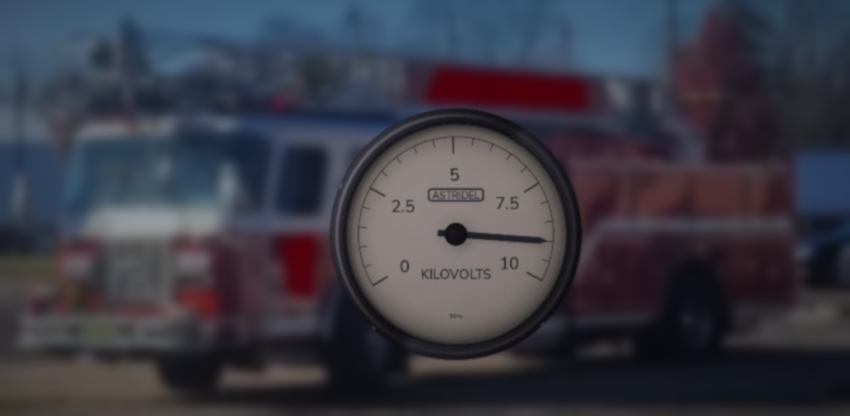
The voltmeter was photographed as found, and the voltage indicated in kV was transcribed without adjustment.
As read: 9 kV
